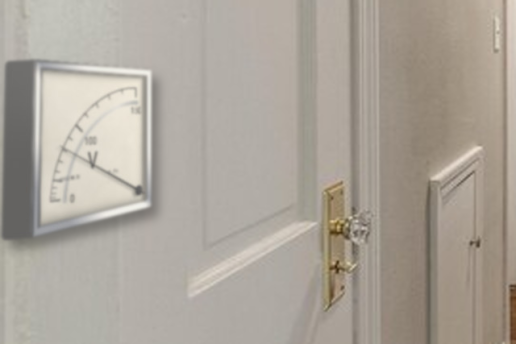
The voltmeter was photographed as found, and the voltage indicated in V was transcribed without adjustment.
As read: 80 V
